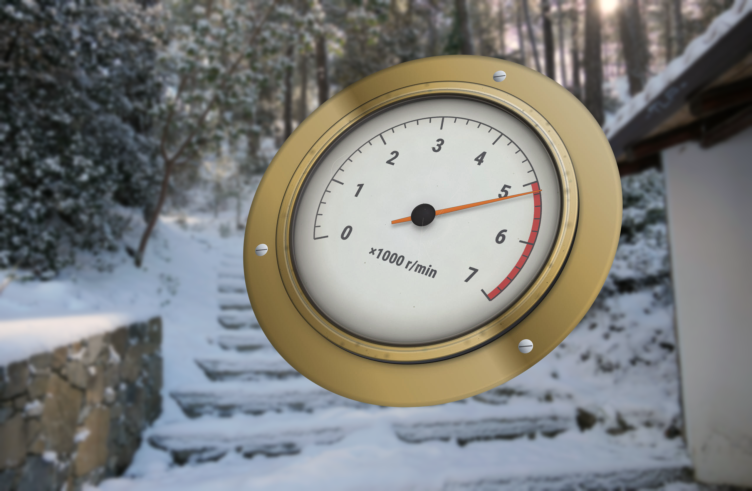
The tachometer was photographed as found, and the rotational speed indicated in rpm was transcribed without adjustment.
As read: 5200 rpm
